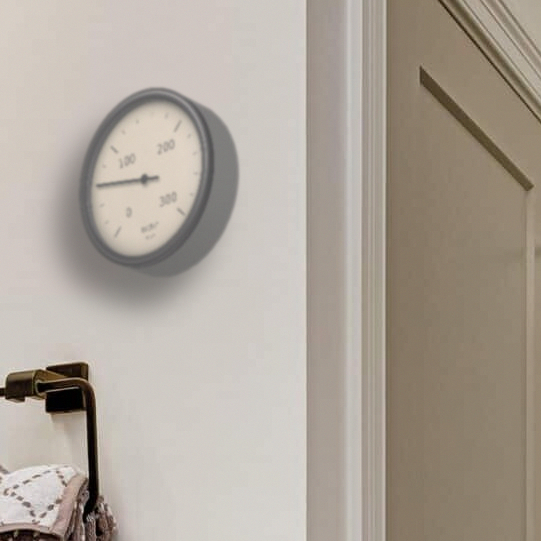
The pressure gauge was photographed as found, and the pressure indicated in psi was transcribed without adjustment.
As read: 60 psi
